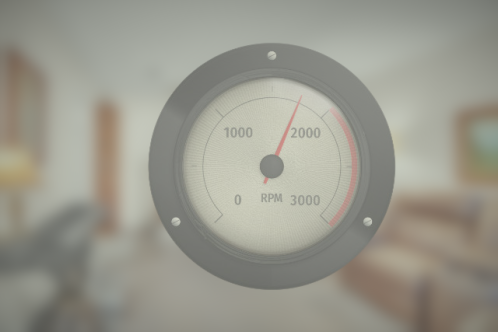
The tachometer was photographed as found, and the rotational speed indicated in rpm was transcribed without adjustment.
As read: 1750 rpm
